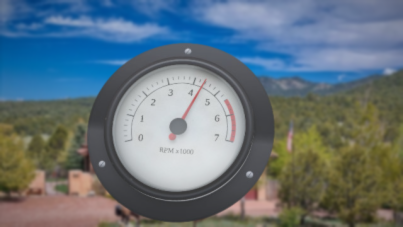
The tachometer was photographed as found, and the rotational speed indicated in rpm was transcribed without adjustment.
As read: 4400 rpm
